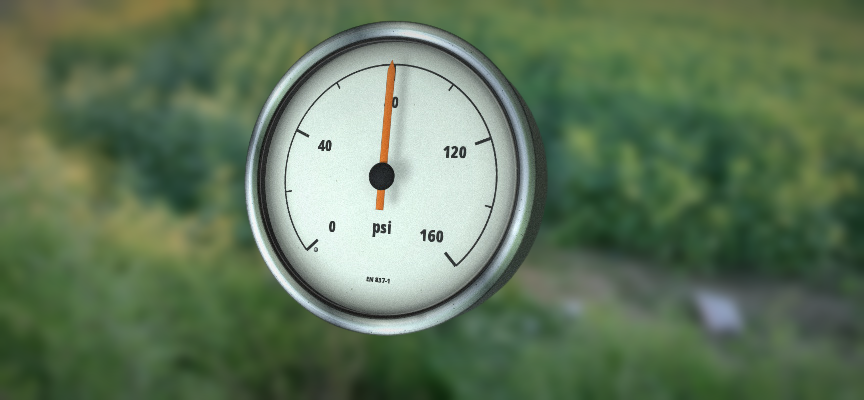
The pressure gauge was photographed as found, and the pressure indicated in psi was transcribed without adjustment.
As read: 80 psi
